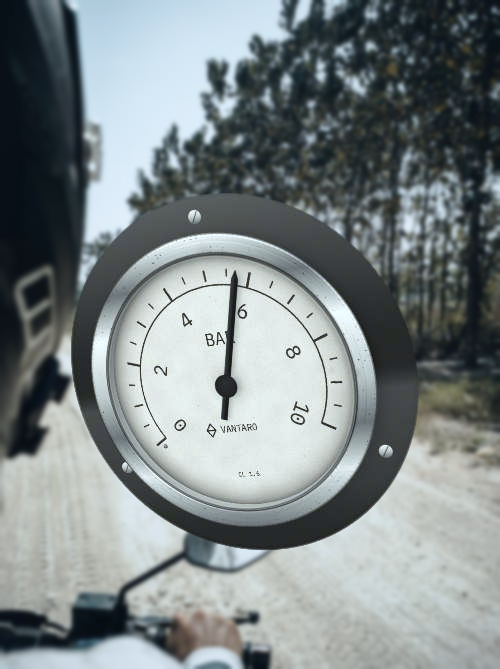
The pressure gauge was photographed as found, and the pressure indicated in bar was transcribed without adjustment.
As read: 5.75 bar
